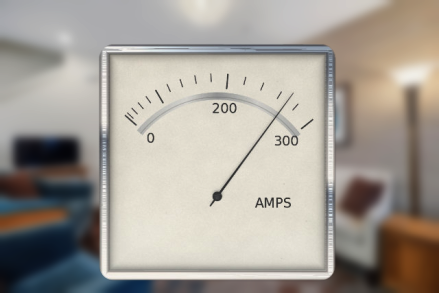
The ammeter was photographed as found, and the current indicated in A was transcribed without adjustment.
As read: 270 A
